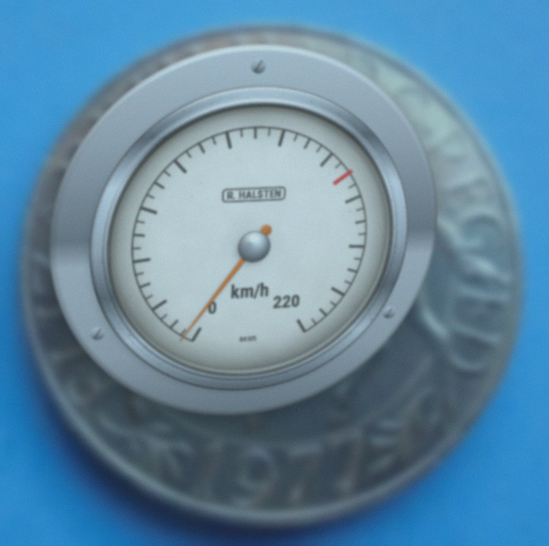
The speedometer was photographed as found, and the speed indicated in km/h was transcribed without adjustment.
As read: 5 km/h
